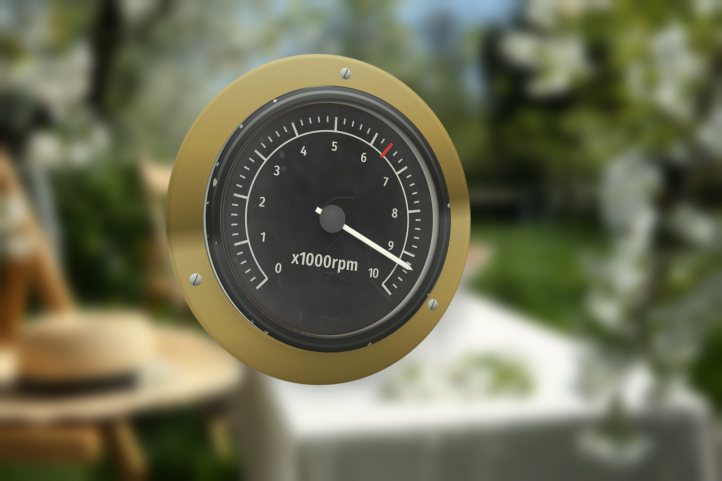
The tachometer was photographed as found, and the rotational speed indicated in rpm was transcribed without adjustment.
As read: 9300 rpm
